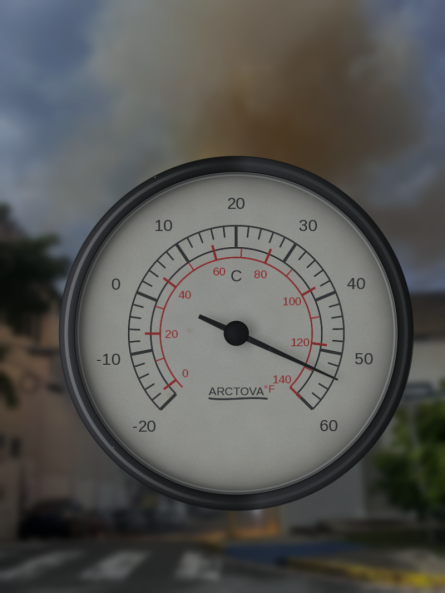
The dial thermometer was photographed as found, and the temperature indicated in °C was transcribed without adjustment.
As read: 54 °C
